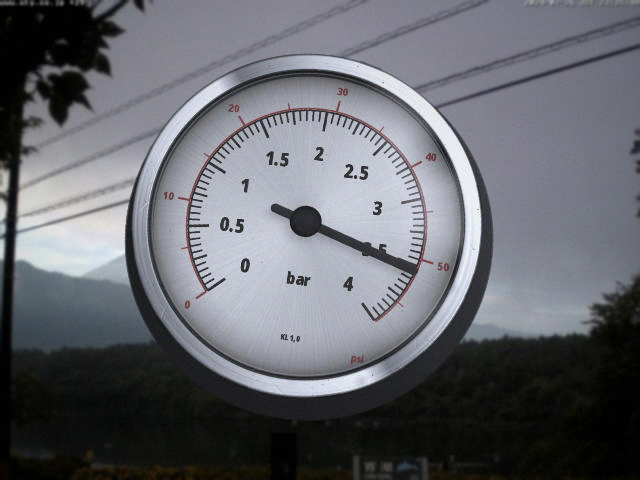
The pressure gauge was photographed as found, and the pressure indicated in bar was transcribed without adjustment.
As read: 3.55 bar
